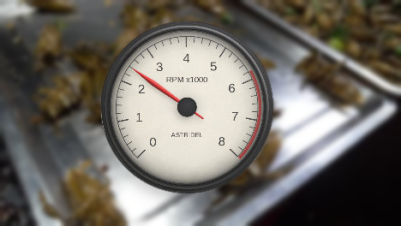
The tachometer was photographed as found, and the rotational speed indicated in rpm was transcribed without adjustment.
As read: 2400 rpm
